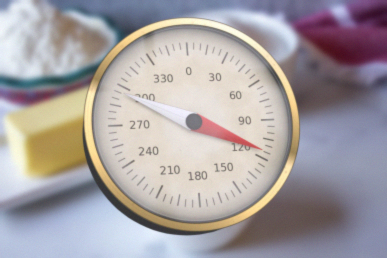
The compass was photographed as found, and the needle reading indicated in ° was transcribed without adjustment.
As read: 115 °
